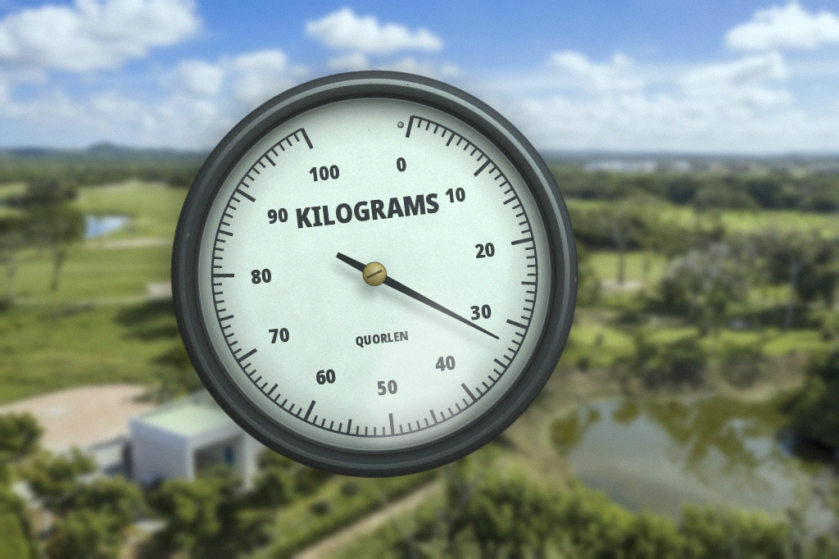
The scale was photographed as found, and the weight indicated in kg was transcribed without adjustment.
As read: 32.5 kg
